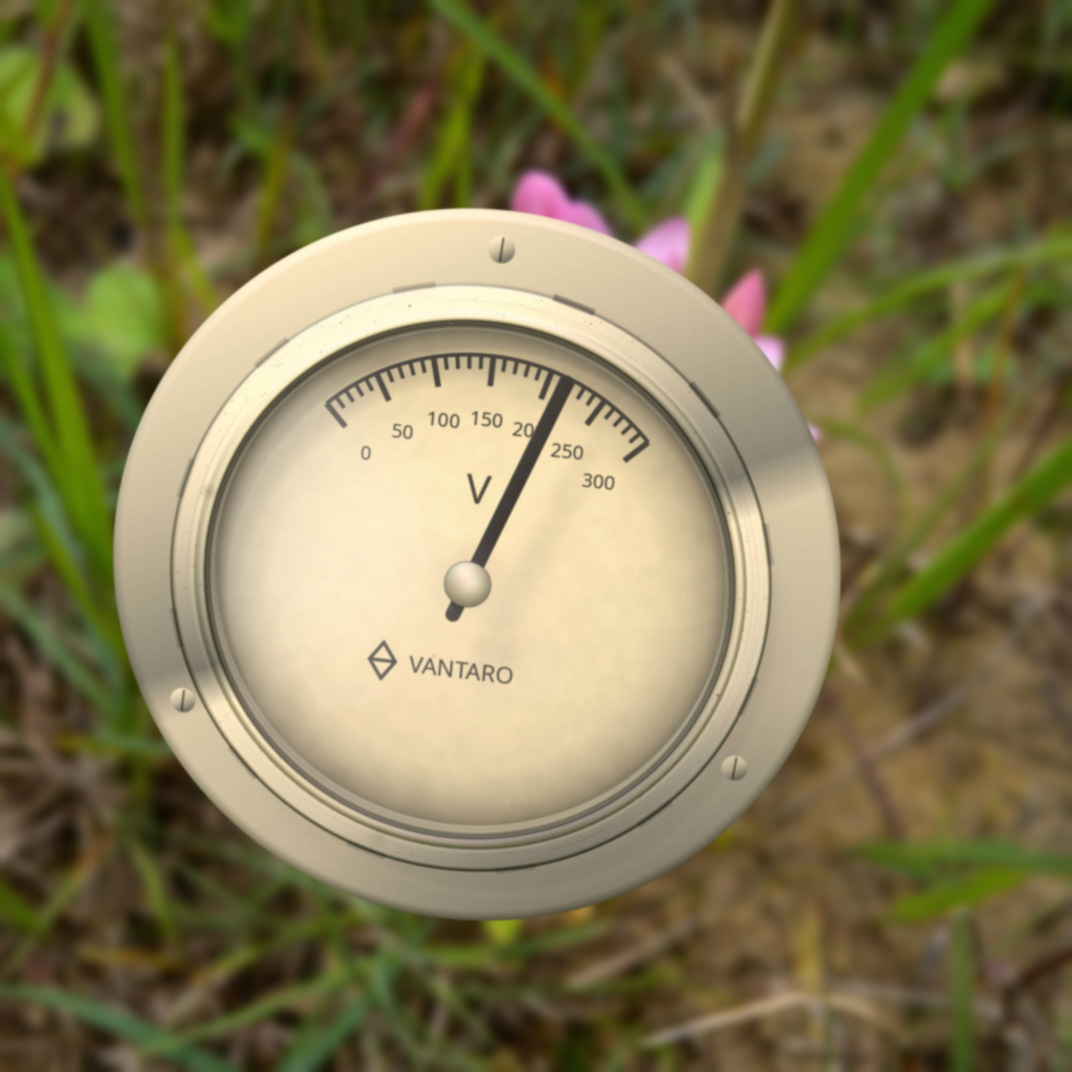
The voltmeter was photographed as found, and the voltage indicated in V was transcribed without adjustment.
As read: 215 V
